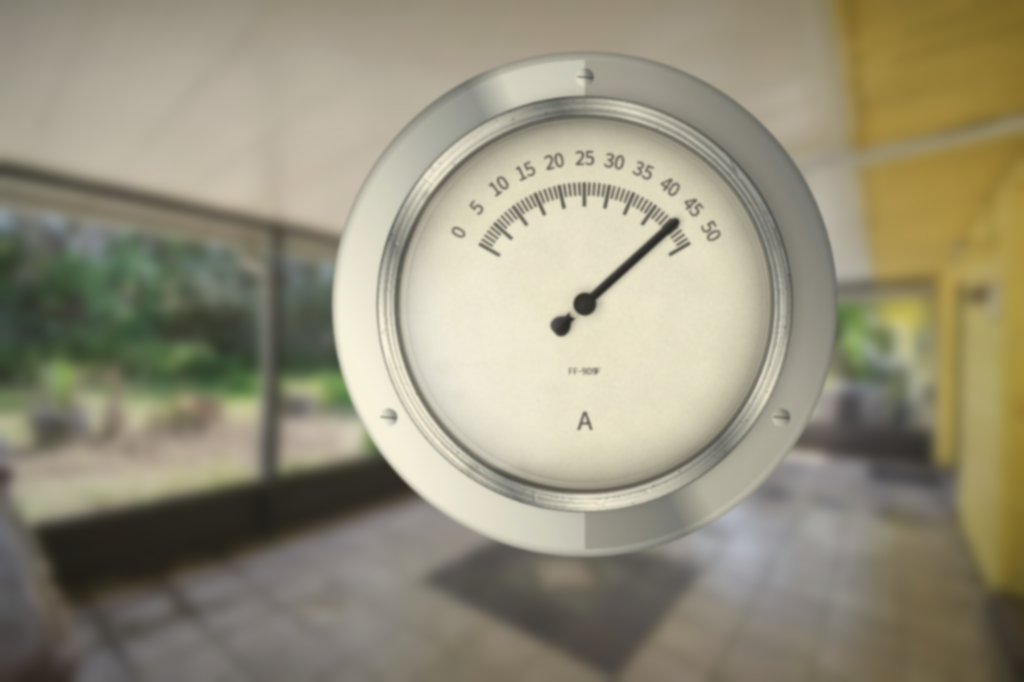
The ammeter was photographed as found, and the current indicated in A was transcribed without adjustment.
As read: 45 A
